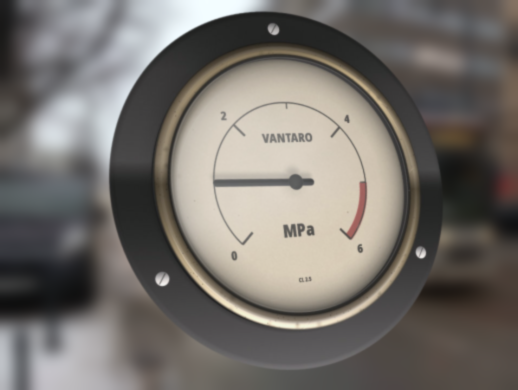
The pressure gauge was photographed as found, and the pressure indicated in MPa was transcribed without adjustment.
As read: 1 MPa
